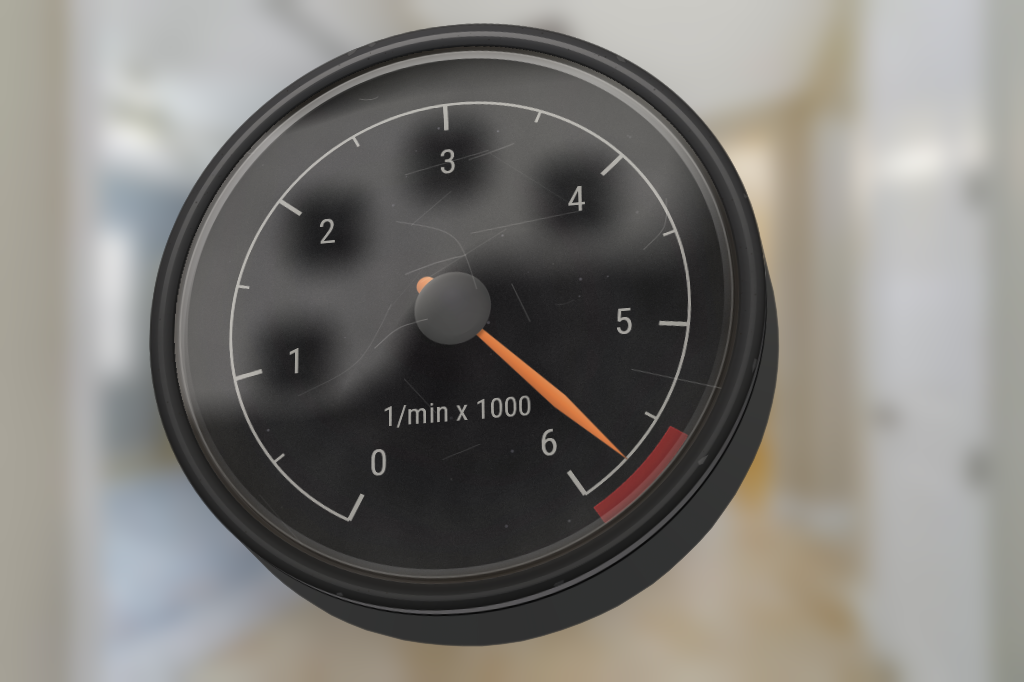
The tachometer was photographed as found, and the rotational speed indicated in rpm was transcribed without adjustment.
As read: 5750 rpm
